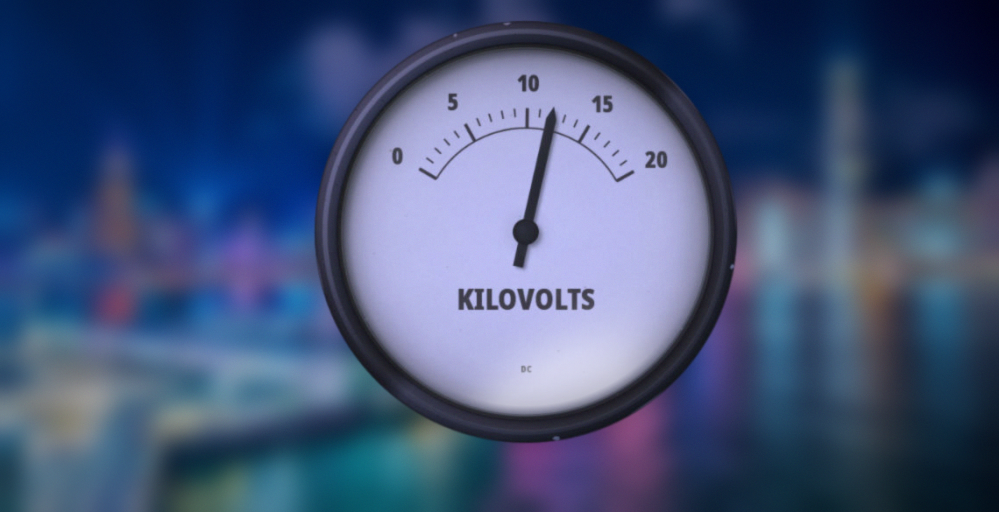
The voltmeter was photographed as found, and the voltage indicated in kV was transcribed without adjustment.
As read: 12 kV
